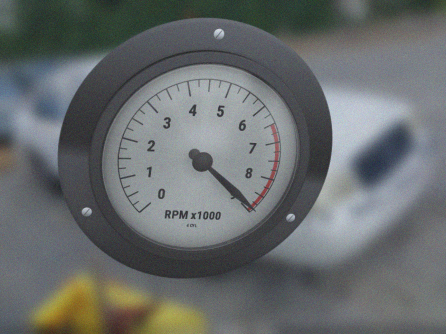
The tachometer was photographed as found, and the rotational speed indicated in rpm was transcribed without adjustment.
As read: 8875 rpm
